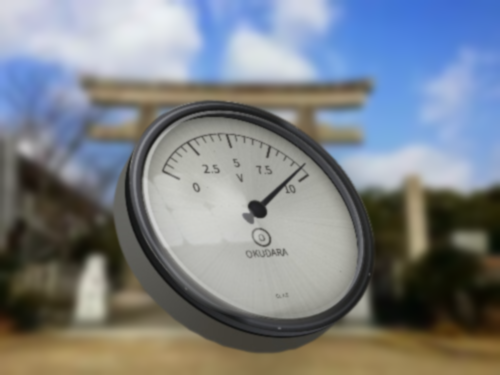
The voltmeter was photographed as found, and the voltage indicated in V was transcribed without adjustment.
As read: 9.5 V
